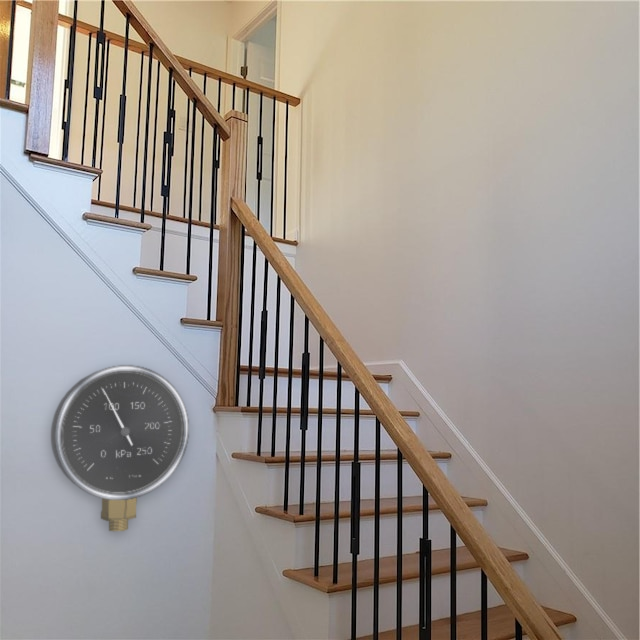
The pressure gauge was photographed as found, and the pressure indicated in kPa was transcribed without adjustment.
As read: 100 kPa
